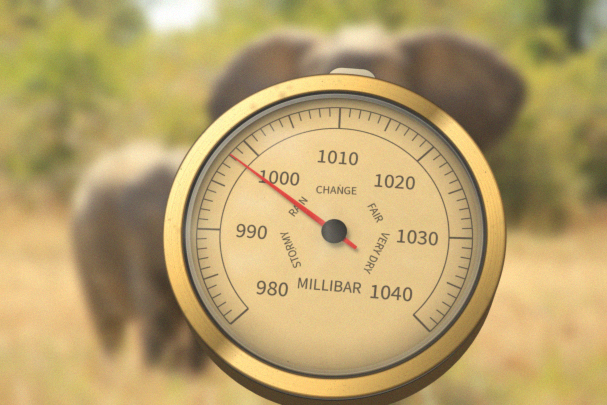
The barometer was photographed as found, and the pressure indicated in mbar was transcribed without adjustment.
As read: 998 mbar
